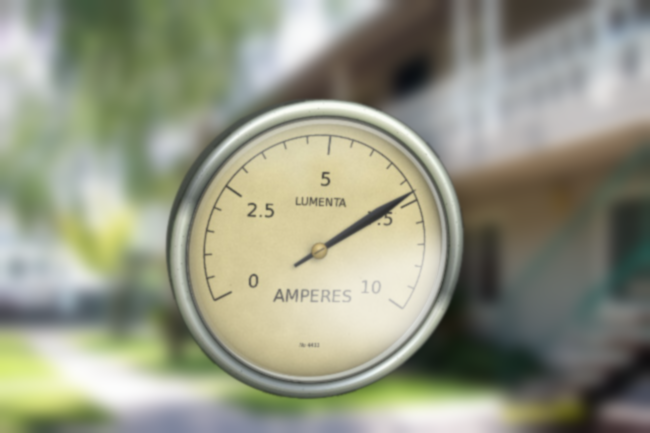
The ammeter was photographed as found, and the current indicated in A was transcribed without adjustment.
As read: 7.25 A
